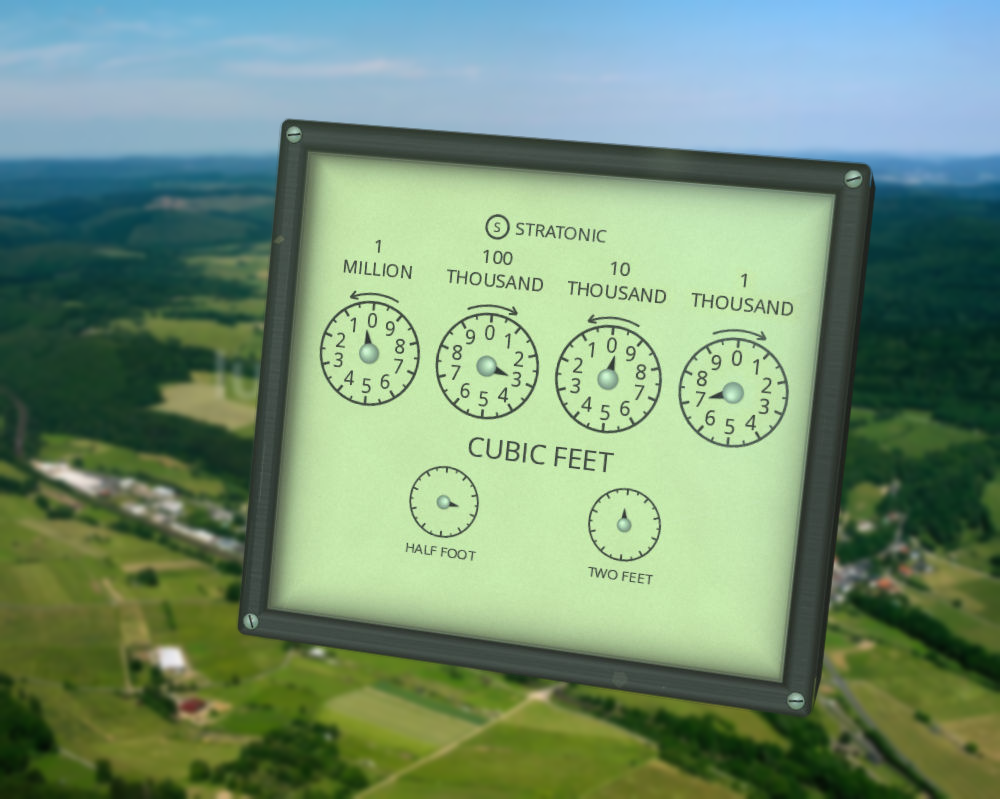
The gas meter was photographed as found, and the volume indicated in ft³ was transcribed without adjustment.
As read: 29700 ft³
